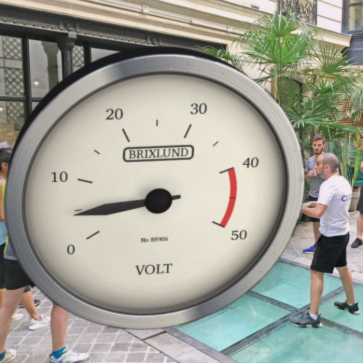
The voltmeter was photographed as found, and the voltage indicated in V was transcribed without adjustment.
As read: 5 V
